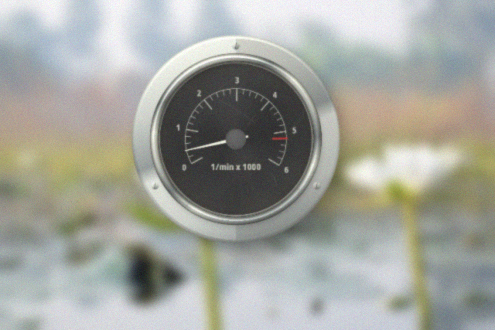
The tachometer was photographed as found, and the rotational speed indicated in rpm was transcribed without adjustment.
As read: 400 rpm
